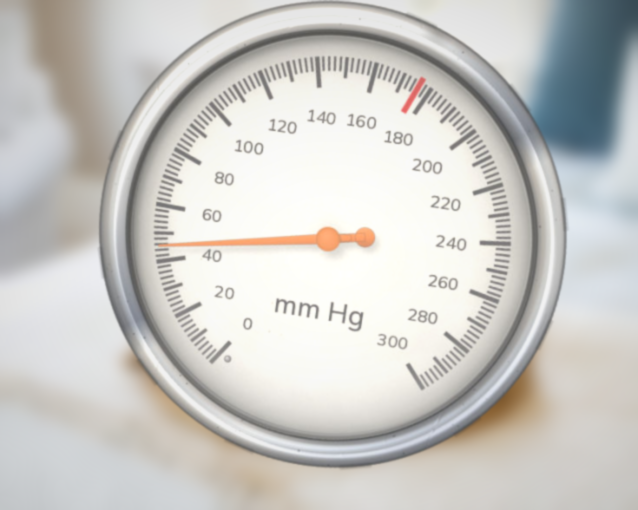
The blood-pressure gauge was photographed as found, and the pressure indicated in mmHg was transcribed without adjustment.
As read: 46 mmHg
